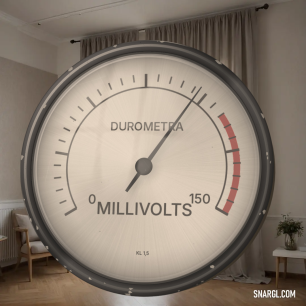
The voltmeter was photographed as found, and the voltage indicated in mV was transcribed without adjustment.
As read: 97.5 mV
